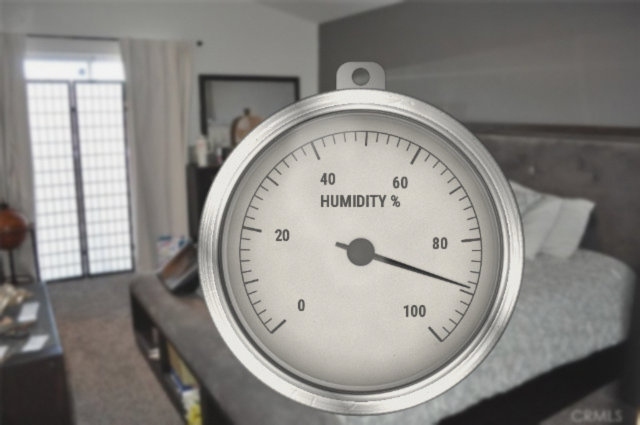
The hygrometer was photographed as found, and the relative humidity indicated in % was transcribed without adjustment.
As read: 89 %
